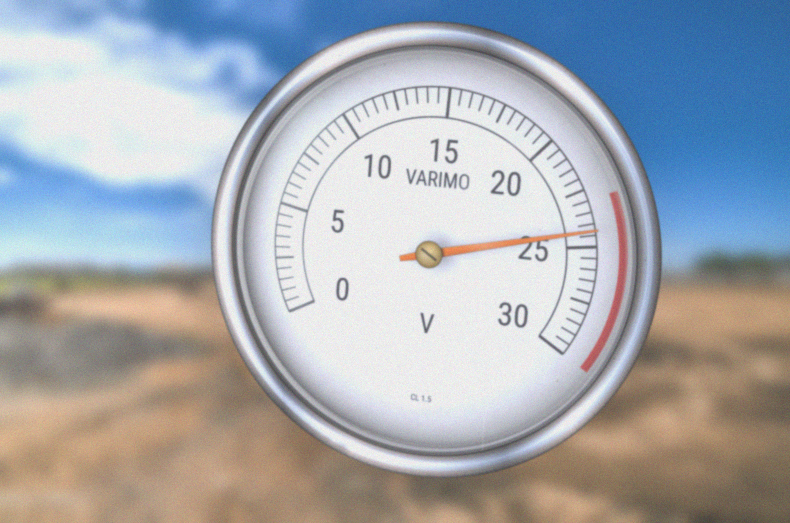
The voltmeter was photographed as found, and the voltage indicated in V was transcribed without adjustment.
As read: 24.25 V
